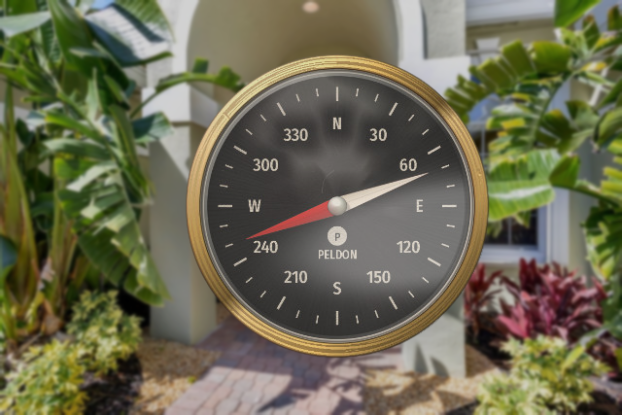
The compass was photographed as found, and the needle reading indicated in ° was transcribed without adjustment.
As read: 250 °
